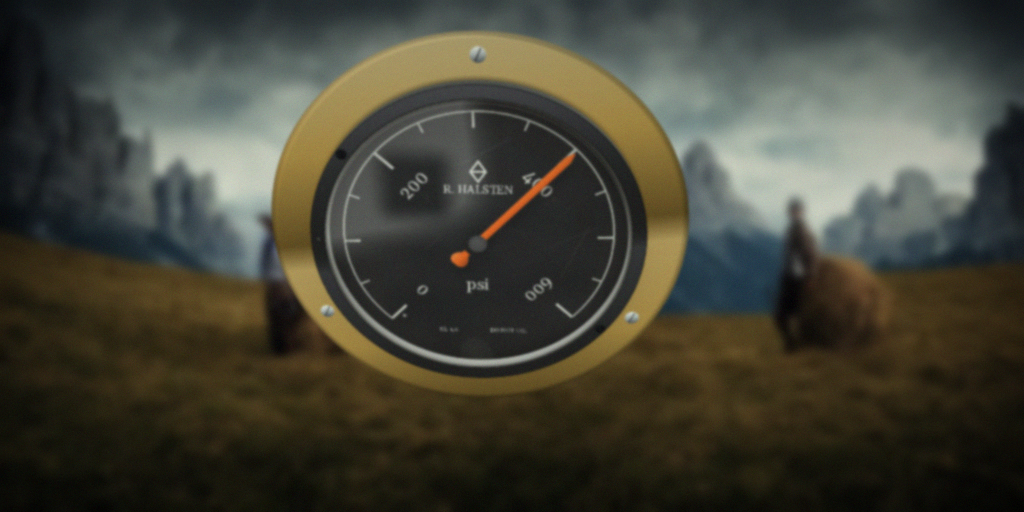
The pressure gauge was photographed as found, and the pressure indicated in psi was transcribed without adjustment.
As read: 400 psi
